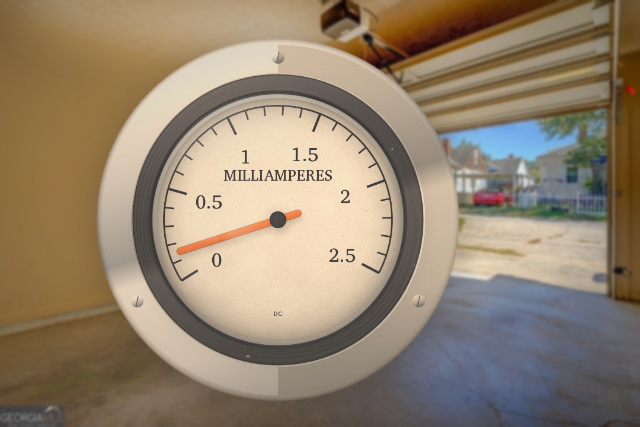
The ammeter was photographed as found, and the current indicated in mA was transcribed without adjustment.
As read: 0.15 mA
